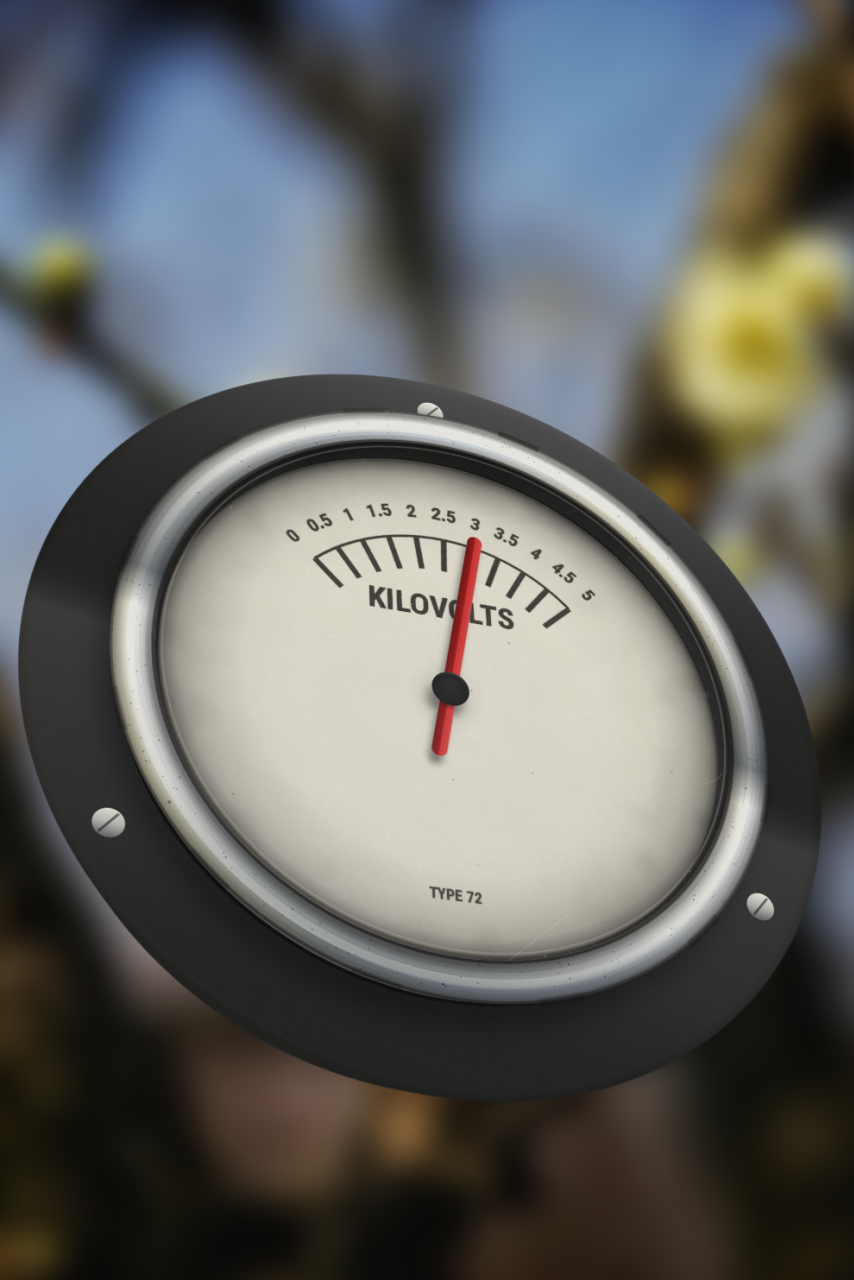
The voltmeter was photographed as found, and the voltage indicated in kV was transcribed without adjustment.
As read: 3 kV
